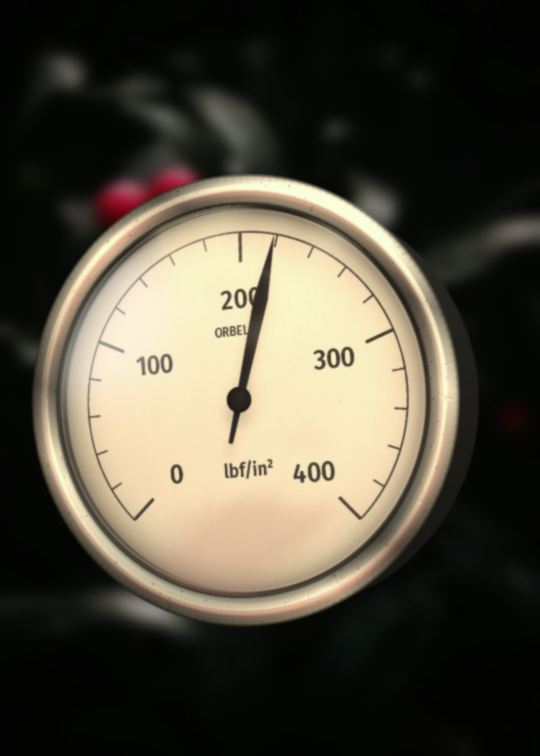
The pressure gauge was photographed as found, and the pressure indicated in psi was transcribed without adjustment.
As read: 220 psi
